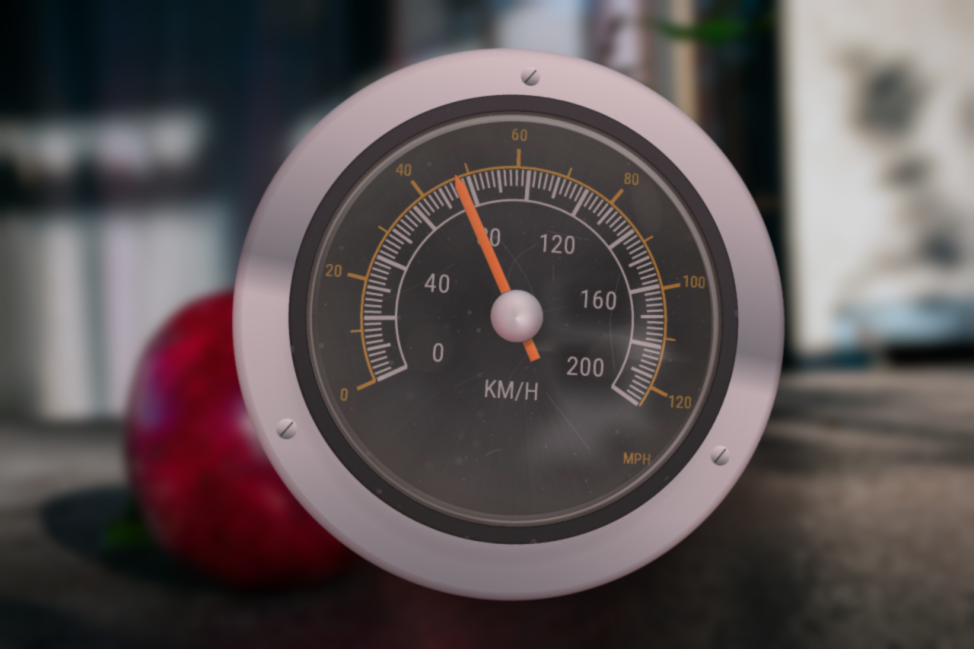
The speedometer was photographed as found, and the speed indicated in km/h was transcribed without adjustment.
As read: 76 km/h
